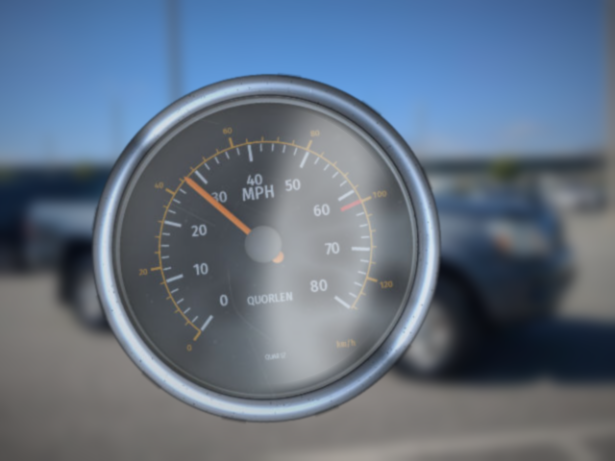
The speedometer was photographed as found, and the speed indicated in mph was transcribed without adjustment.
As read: 28 mph
